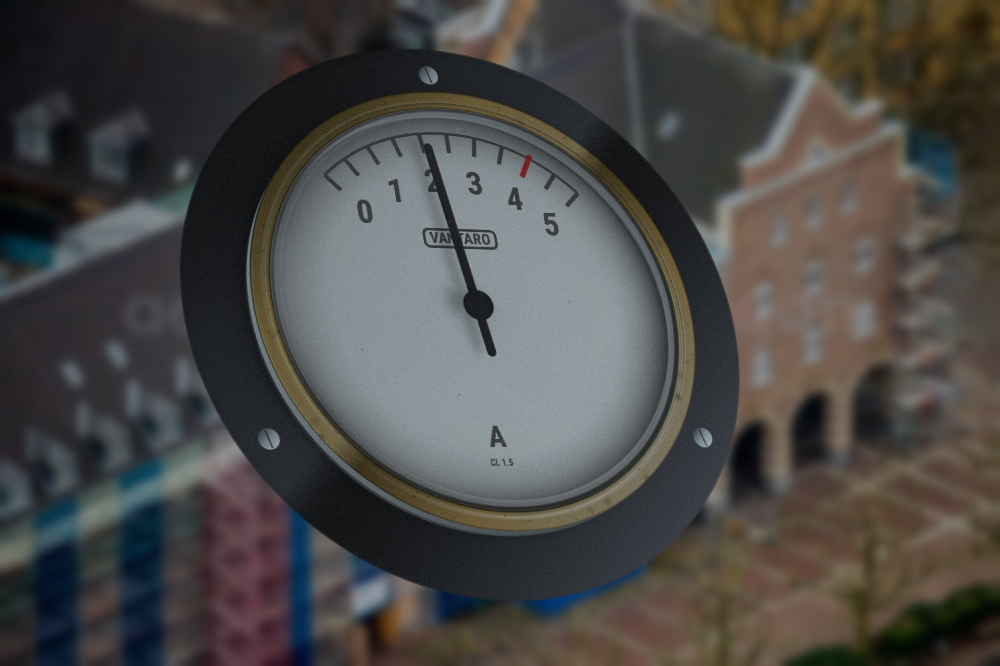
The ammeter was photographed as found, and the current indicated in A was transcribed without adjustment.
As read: 2 A
